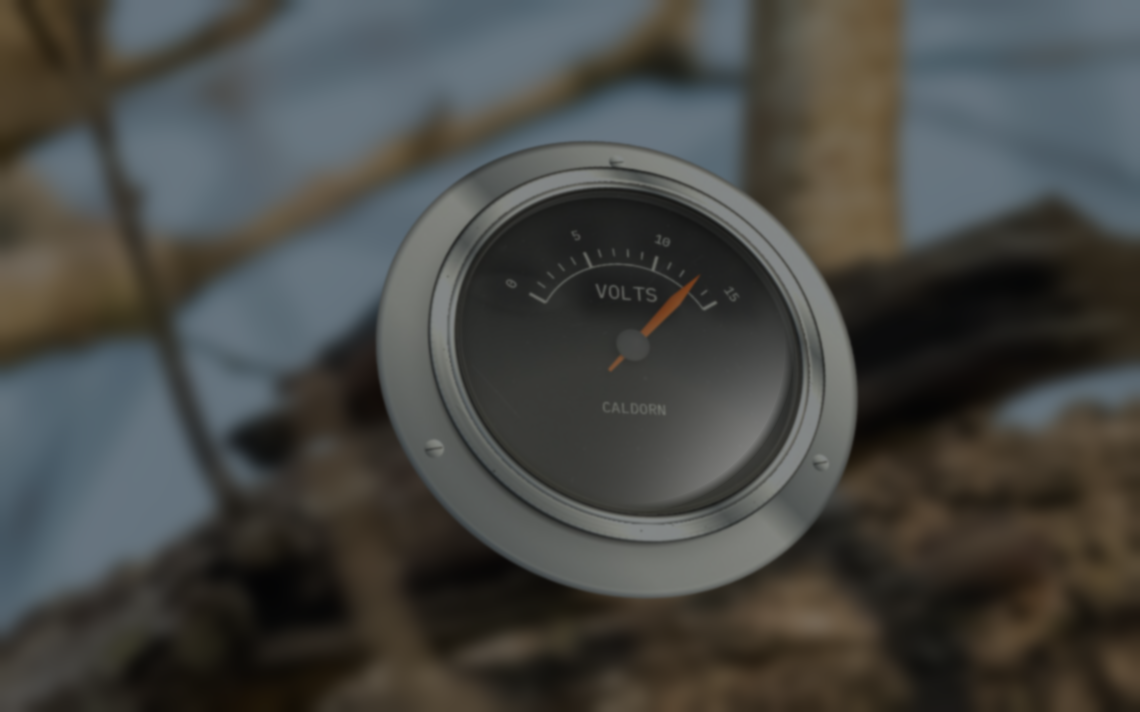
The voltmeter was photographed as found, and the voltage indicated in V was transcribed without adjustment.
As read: 13 V
